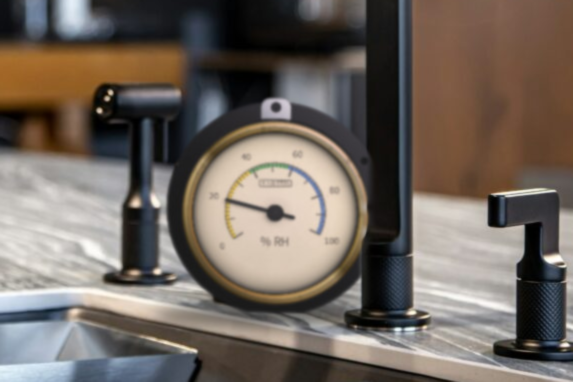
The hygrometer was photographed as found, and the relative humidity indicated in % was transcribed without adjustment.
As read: 20 %
